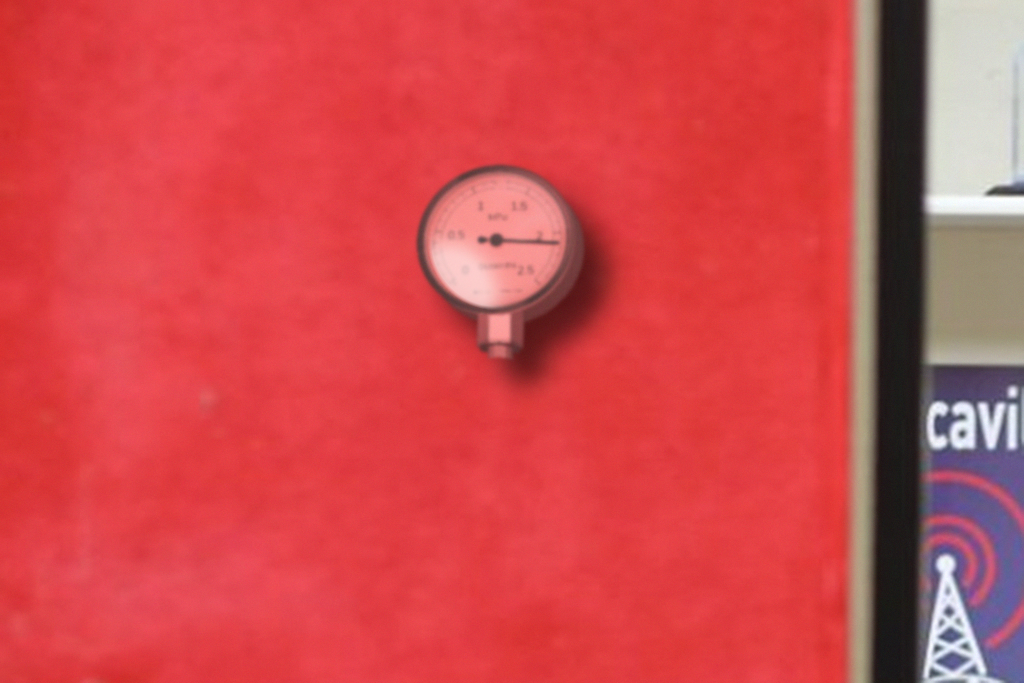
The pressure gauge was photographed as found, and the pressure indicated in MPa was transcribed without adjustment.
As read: 2.1 MPa
